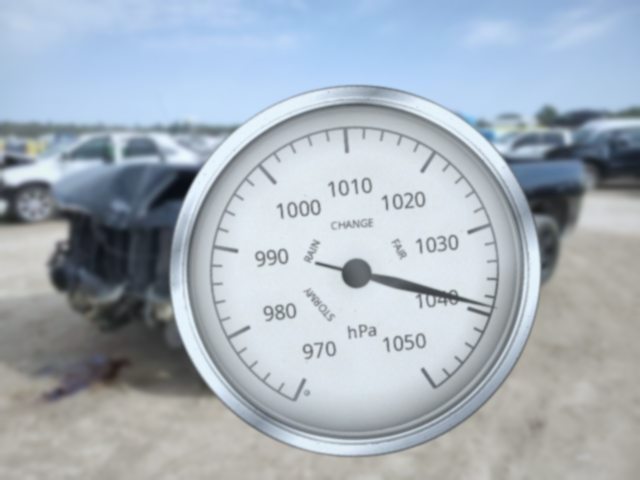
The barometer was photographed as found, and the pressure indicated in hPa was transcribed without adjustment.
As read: 1039 hPa
